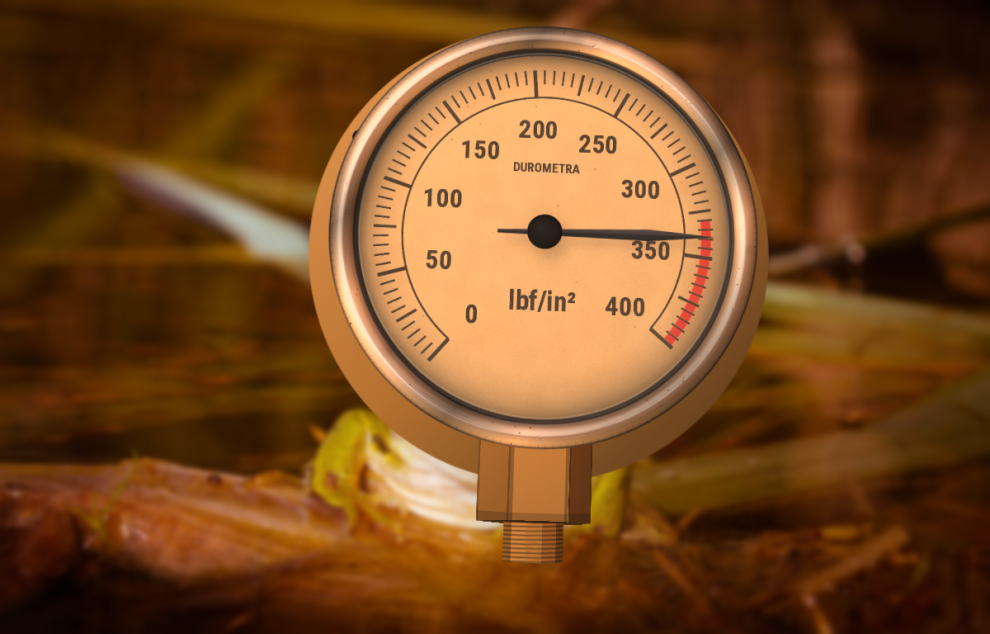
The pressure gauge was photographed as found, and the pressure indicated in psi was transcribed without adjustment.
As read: 340 psi
